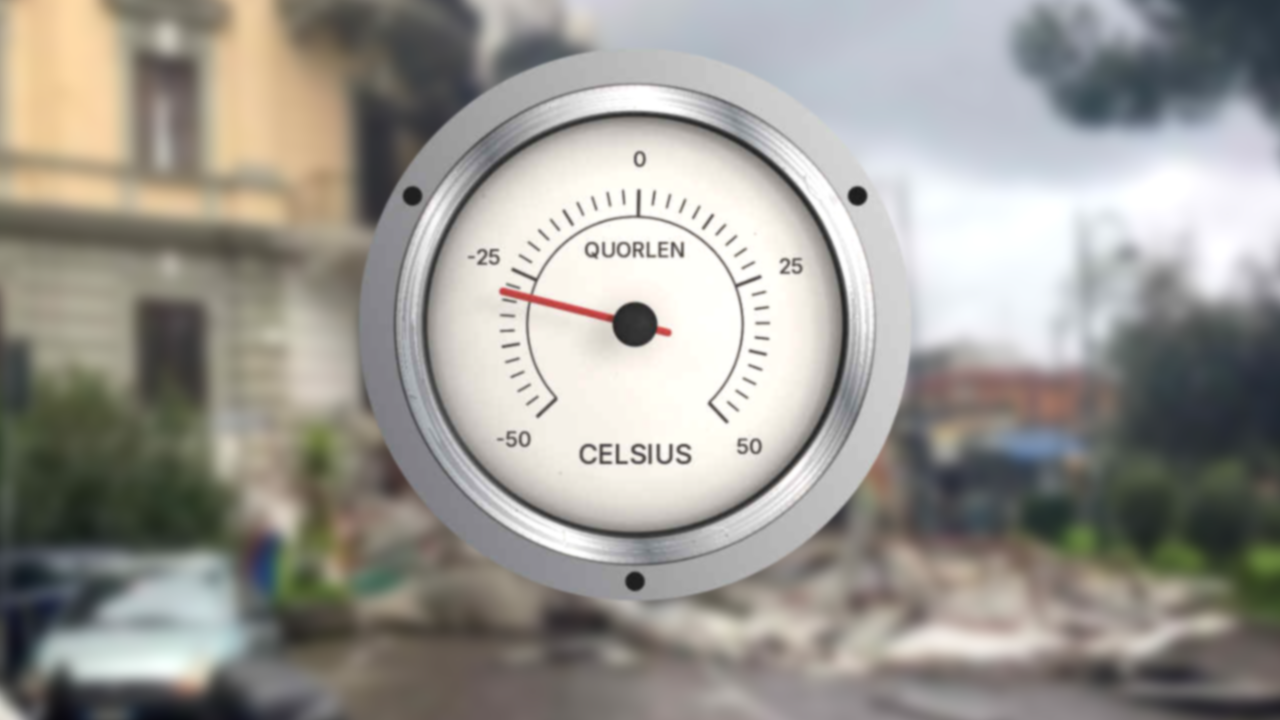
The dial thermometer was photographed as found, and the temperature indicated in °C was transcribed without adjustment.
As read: -28.75 °C
